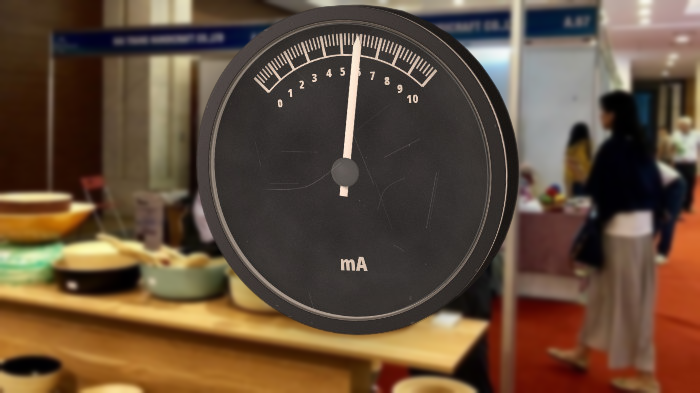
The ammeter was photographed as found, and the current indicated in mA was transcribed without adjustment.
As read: 6 mA
